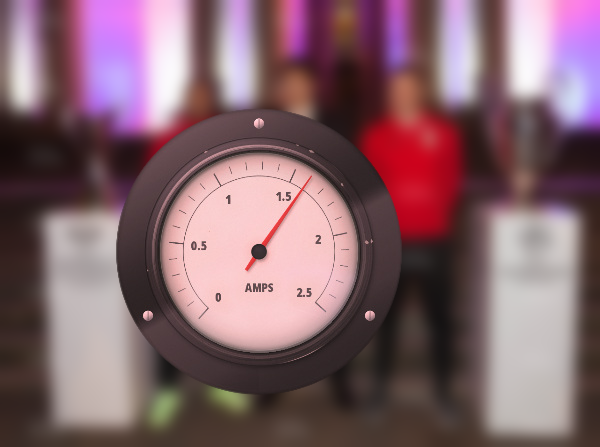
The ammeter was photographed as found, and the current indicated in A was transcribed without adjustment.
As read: 1.6 A
